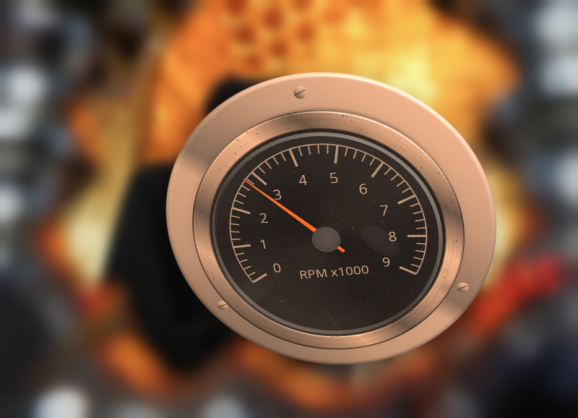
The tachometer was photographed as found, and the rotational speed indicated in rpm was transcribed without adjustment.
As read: 2800 rpm
